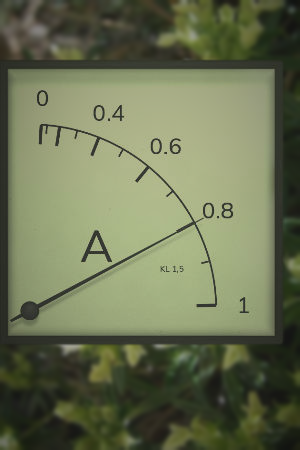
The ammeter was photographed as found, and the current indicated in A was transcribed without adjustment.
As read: 0.8 A
